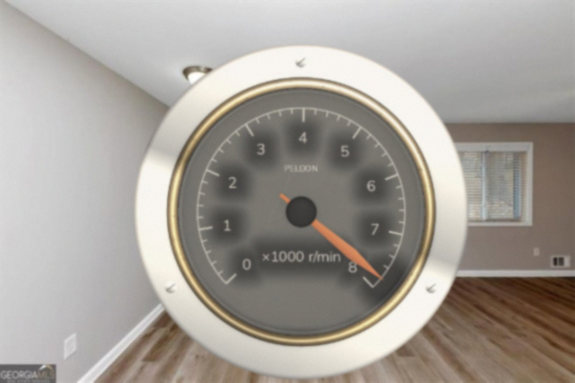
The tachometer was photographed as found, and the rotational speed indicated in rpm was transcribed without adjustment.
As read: 7800 rpm
